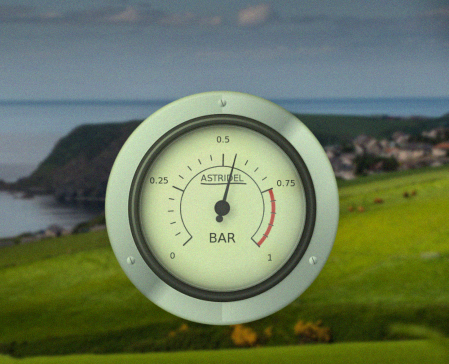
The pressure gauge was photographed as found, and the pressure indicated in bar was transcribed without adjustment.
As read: 0.55 bar
